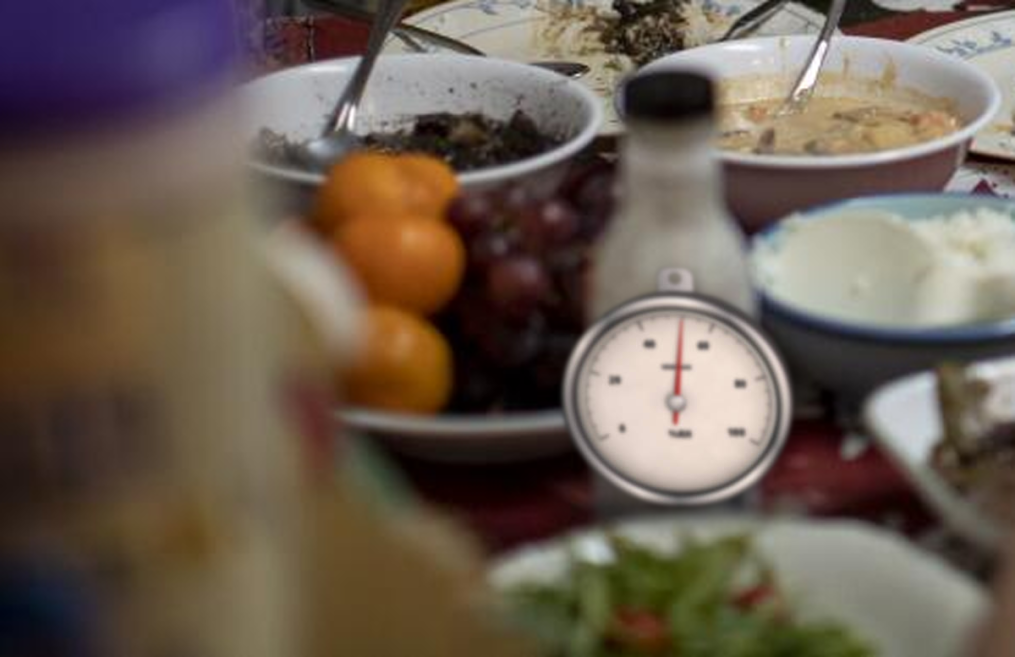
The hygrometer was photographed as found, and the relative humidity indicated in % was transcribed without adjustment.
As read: 52 %
